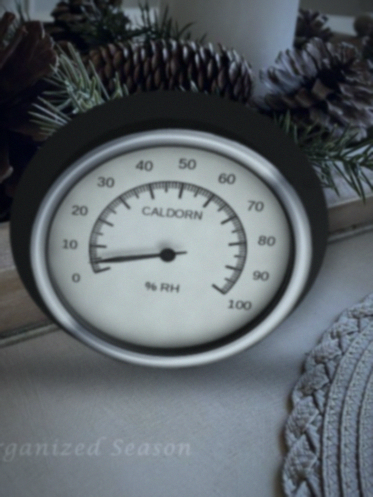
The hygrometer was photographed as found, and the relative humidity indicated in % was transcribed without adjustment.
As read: 5 %
